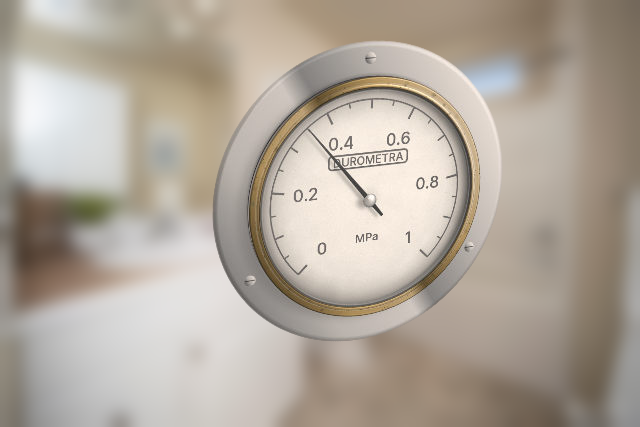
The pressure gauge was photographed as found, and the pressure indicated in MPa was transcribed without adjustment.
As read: 0.35 MPa
